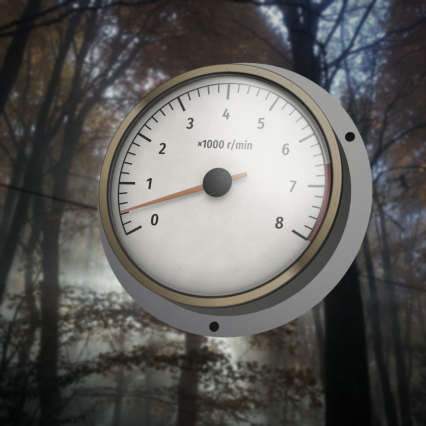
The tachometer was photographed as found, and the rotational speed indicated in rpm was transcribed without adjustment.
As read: 400 rpm
